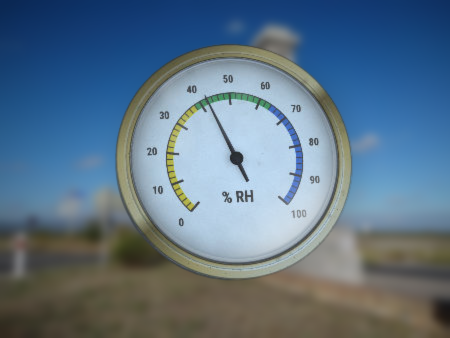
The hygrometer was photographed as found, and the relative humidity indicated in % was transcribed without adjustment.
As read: 42 %
